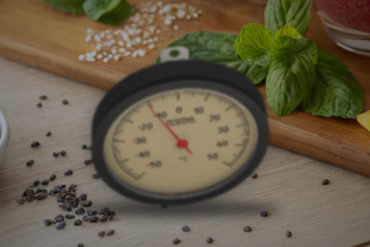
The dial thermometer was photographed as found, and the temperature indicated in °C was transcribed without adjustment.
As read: -10 °C
